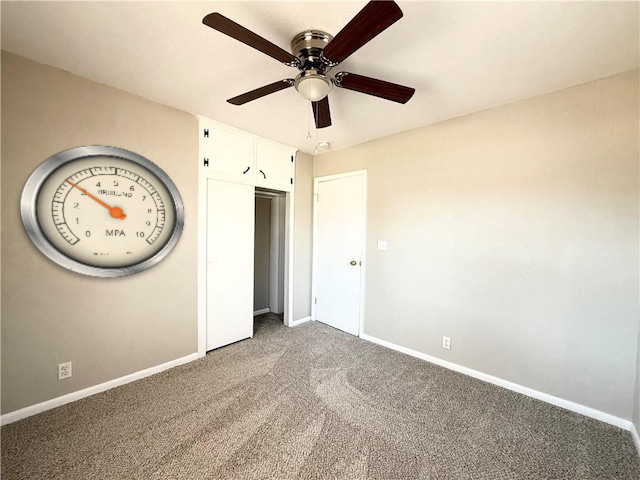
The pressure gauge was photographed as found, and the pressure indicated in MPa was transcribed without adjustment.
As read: 3 MPa
